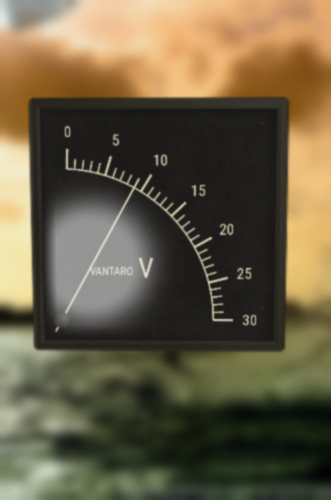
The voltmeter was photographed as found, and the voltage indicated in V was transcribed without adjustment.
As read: 9 V
